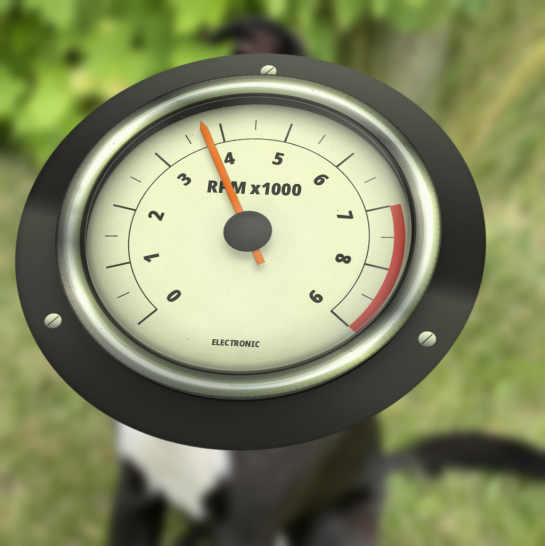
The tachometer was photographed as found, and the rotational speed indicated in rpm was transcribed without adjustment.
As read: 3750 rpm
